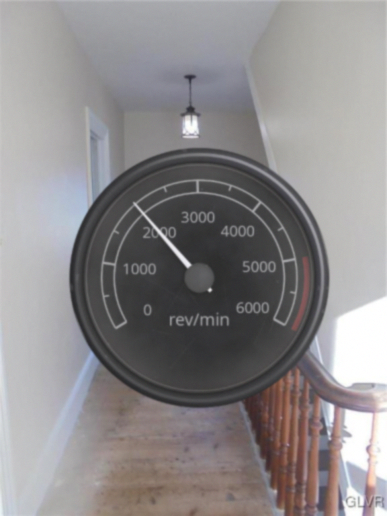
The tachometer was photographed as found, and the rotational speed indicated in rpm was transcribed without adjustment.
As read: 2000 rpm
